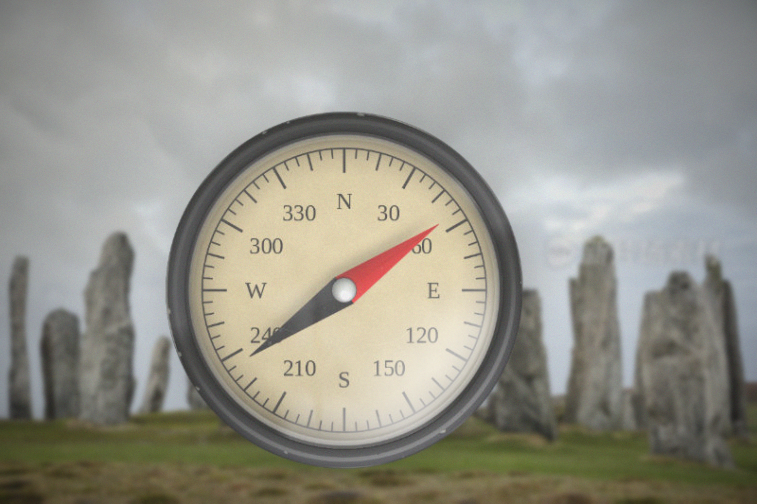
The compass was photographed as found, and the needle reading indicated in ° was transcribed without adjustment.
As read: 55 °
